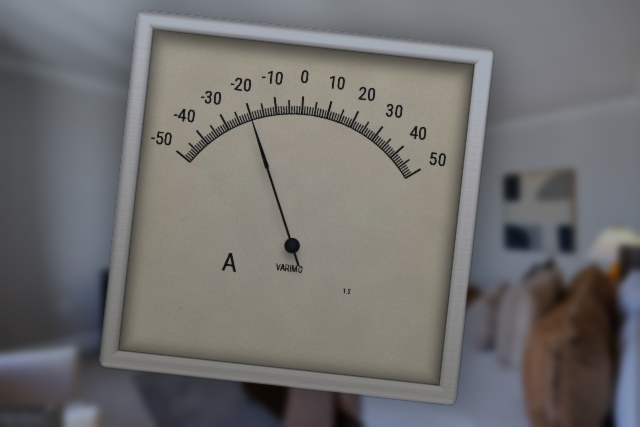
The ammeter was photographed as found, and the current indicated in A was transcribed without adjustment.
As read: -20 A
